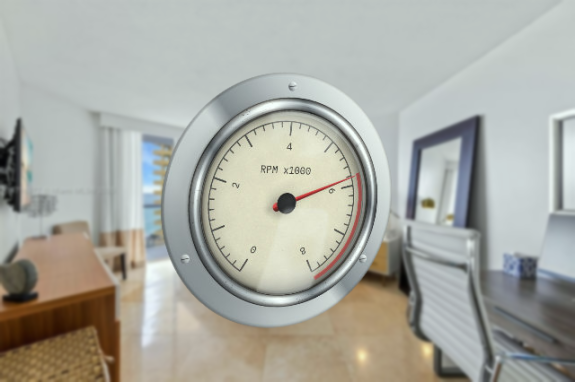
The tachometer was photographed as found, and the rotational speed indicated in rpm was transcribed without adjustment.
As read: 5800 rpm
